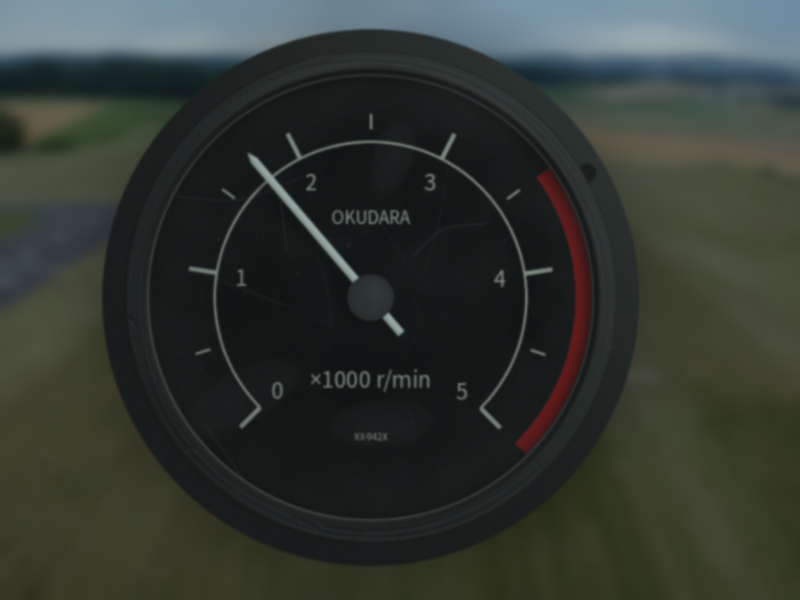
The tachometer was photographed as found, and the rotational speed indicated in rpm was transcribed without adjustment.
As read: 1750 rpm
